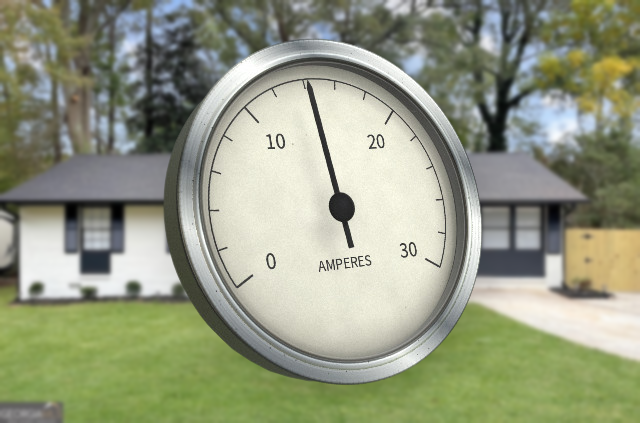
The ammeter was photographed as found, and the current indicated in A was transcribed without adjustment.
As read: 14 A
